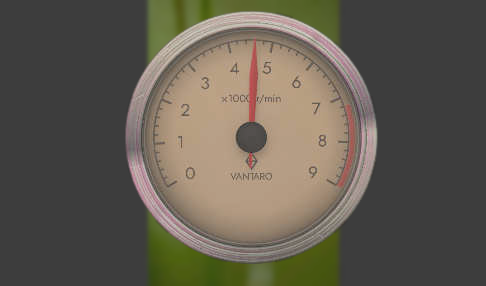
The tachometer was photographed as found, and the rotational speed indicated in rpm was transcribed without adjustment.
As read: 4600 rpm
